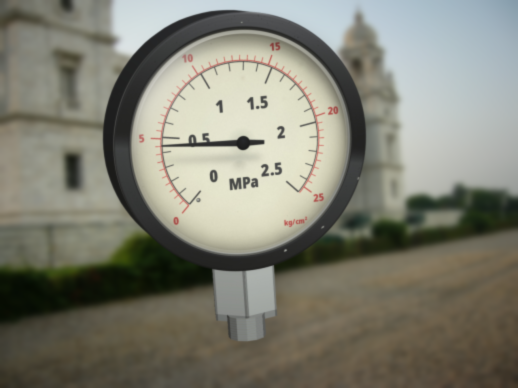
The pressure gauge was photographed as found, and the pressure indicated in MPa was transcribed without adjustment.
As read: 0.45 MPa
